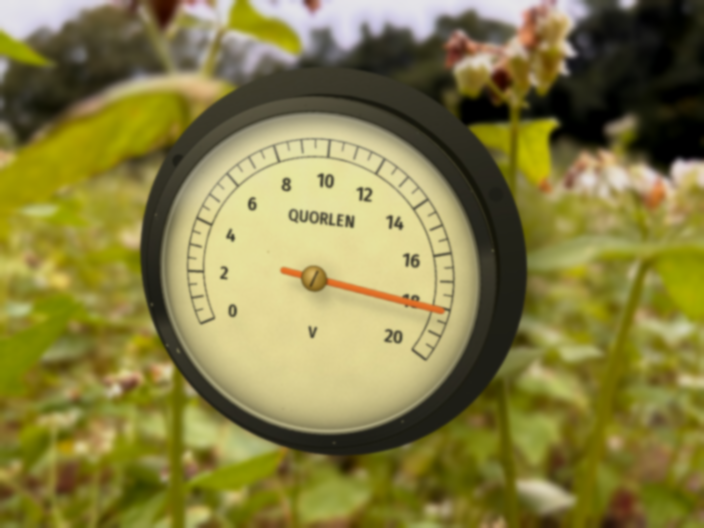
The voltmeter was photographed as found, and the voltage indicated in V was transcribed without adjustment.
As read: 18 V
